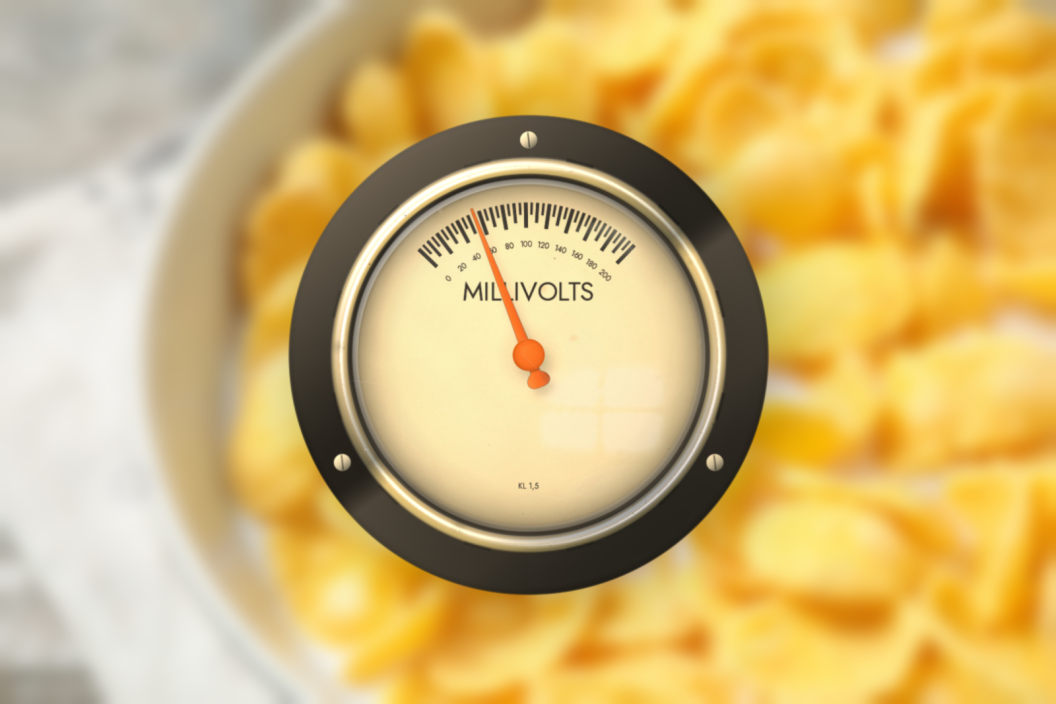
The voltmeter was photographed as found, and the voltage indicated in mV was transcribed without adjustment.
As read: 55 mV
